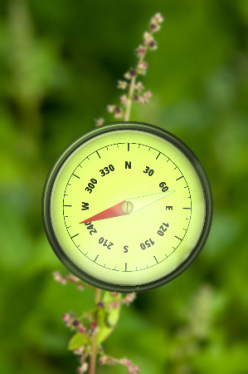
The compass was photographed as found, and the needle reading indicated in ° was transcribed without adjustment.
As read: 250 °
